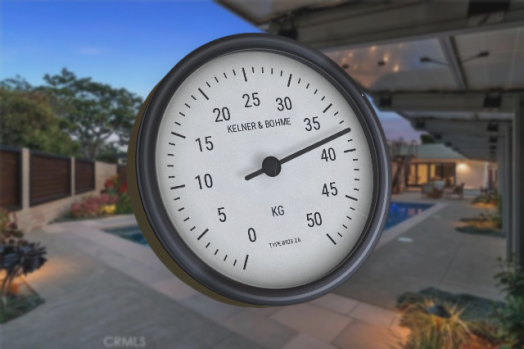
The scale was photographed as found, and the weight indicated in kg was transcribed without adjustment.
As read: 38 kg
